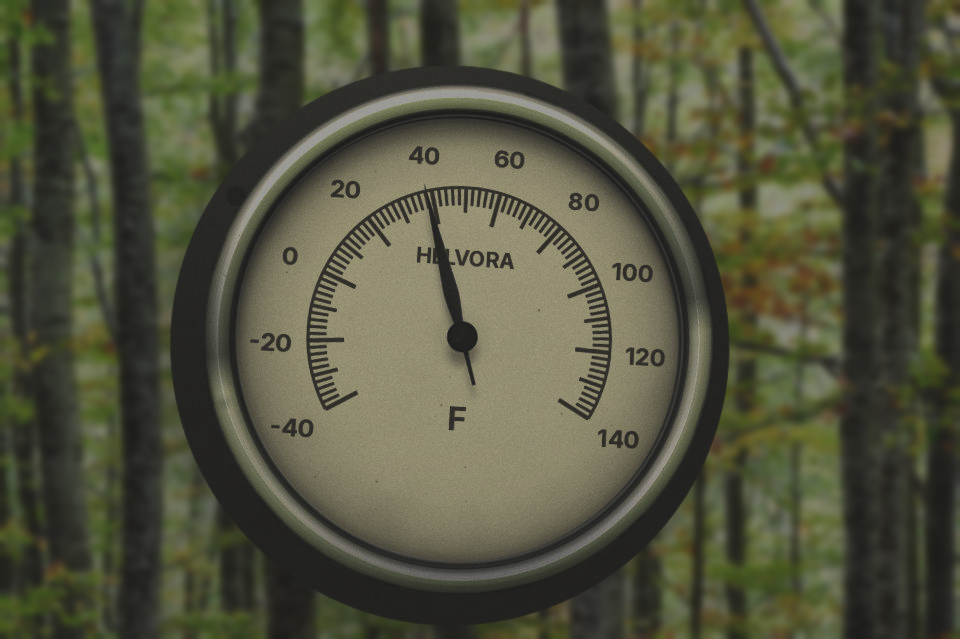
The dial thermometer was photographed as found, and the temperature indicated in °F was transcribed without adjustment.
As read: 38 °F
